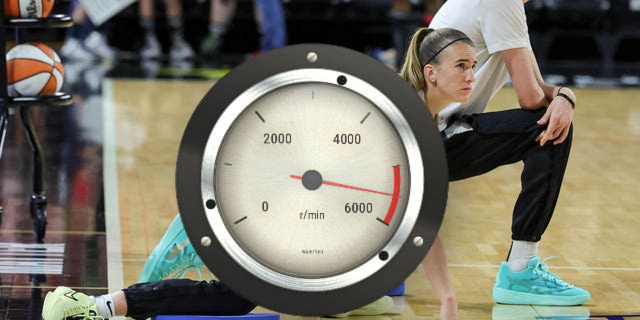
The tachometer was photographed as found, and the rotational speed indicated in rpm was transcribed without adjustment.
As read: 5500 rpm
